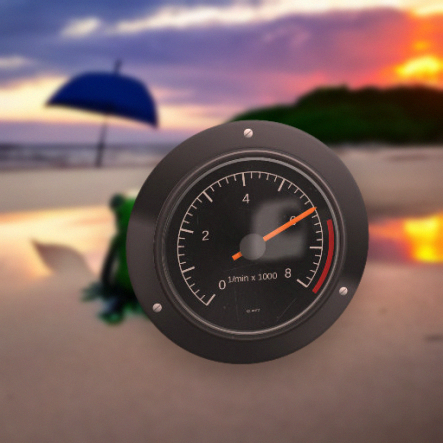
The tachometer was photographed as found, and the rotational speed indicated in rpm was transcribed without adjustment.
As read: 6000 rpm
